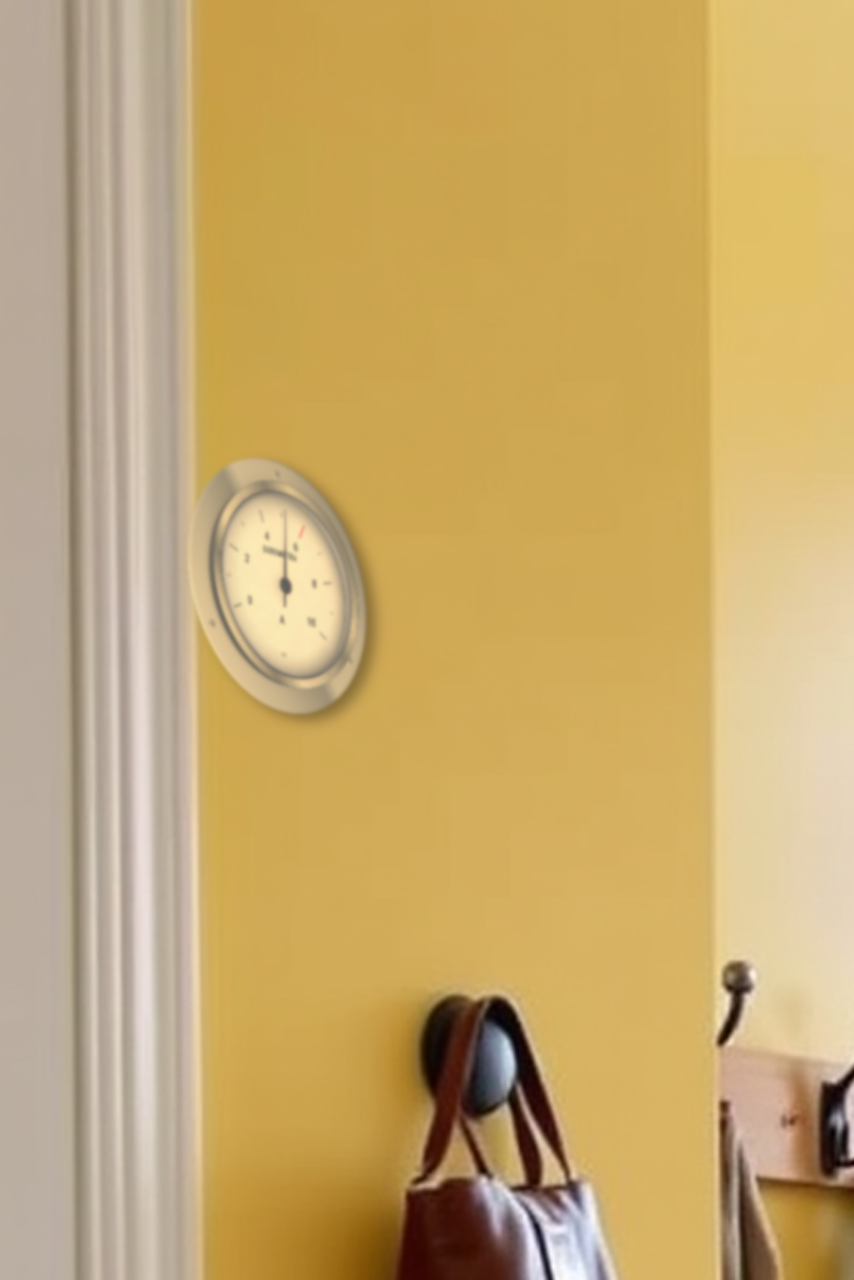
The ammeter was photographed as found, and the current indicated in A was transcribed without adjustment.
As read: 5 A
